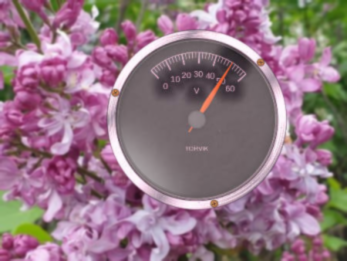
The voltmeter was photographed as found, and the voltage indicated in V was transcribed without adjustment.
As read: 50 V
